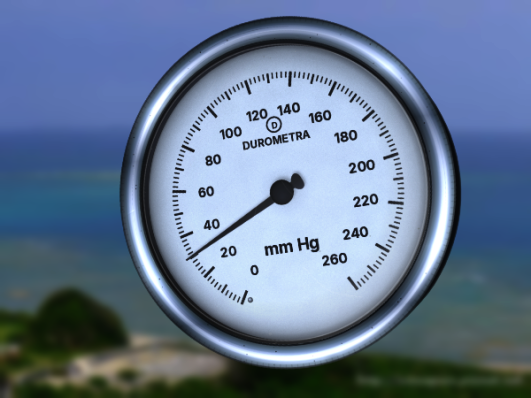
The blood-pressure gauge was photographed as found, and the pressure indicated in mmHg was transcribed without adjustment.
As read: 30 mmHg
